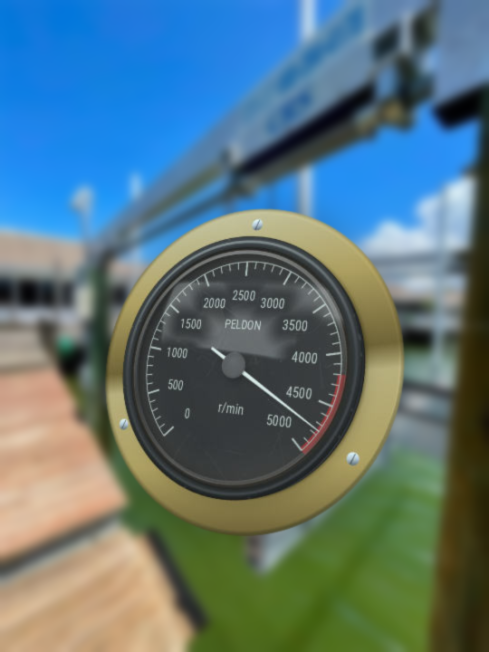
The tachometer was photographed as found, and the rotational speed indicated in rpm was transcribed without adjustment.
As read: 4750 rpm
